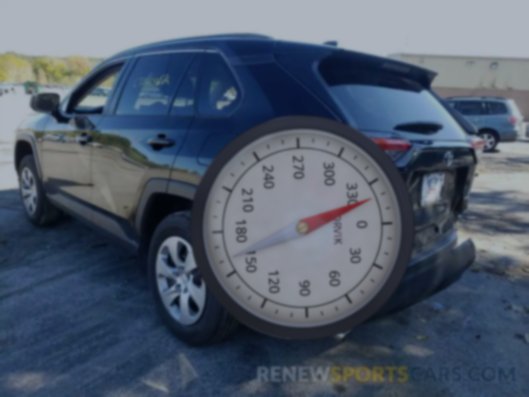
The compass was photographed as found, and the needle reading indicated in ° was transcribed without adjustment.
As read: 340 °
